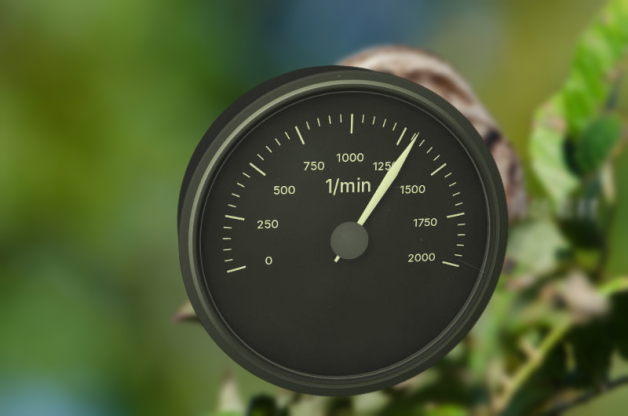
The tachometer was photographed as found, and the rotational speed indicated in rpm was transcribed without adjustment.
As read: 1300 rpm
